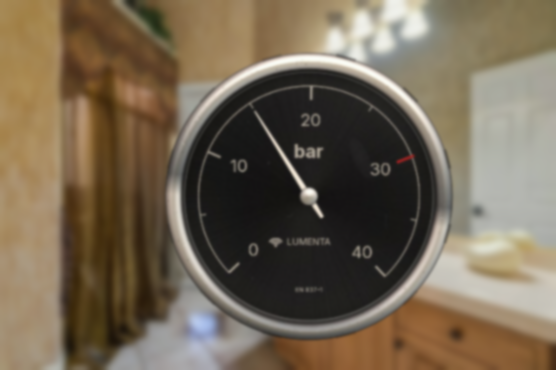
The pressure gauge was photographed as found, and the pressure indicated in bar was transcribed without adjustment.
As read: 15 bar
